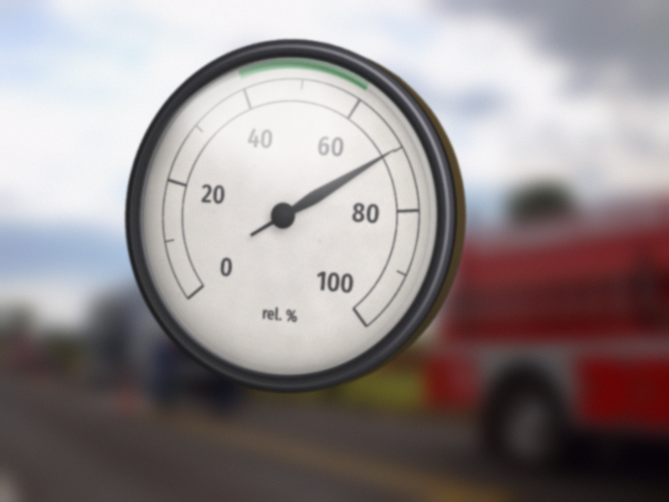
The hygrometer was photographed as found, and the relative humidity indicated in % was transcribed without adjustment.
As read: 70 %
